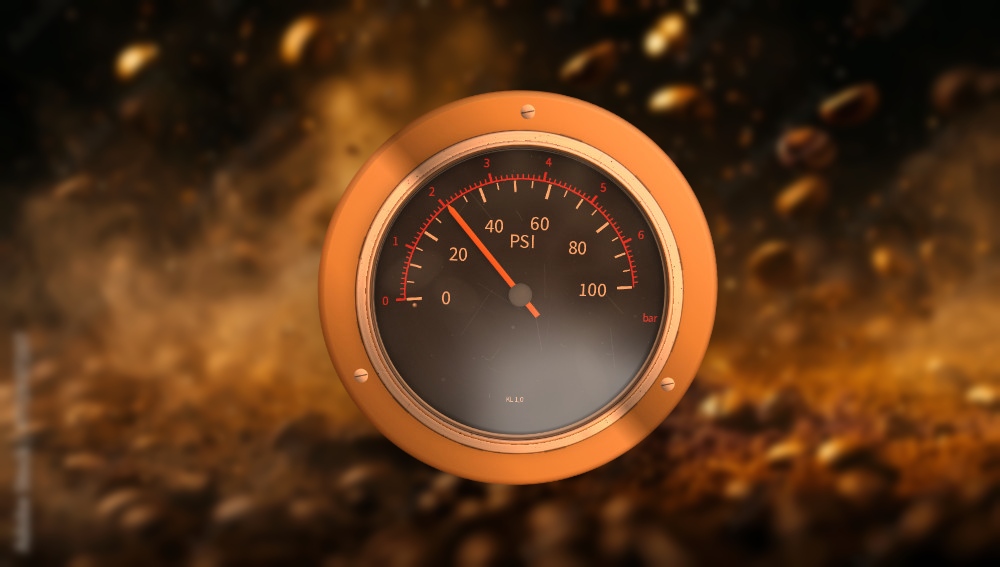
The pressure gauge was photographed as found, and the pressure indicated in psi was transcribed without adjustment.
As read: 30 psi
